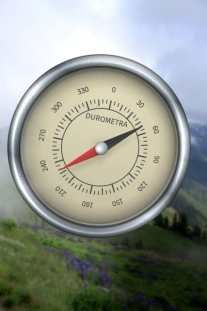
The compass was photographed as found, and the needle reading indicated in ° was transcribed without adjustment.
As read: 230 °
